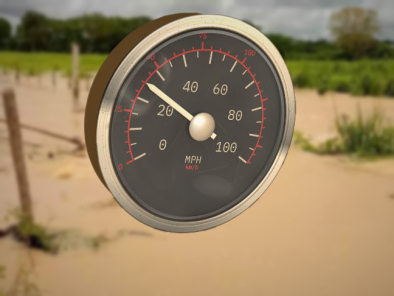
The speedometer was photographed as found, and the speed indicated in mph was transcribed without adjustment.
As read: 25 mph
